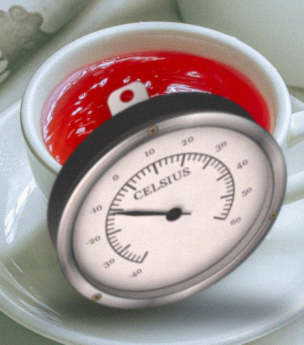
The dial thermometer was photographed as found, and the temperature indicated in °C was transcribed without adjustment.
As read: -10 °C
